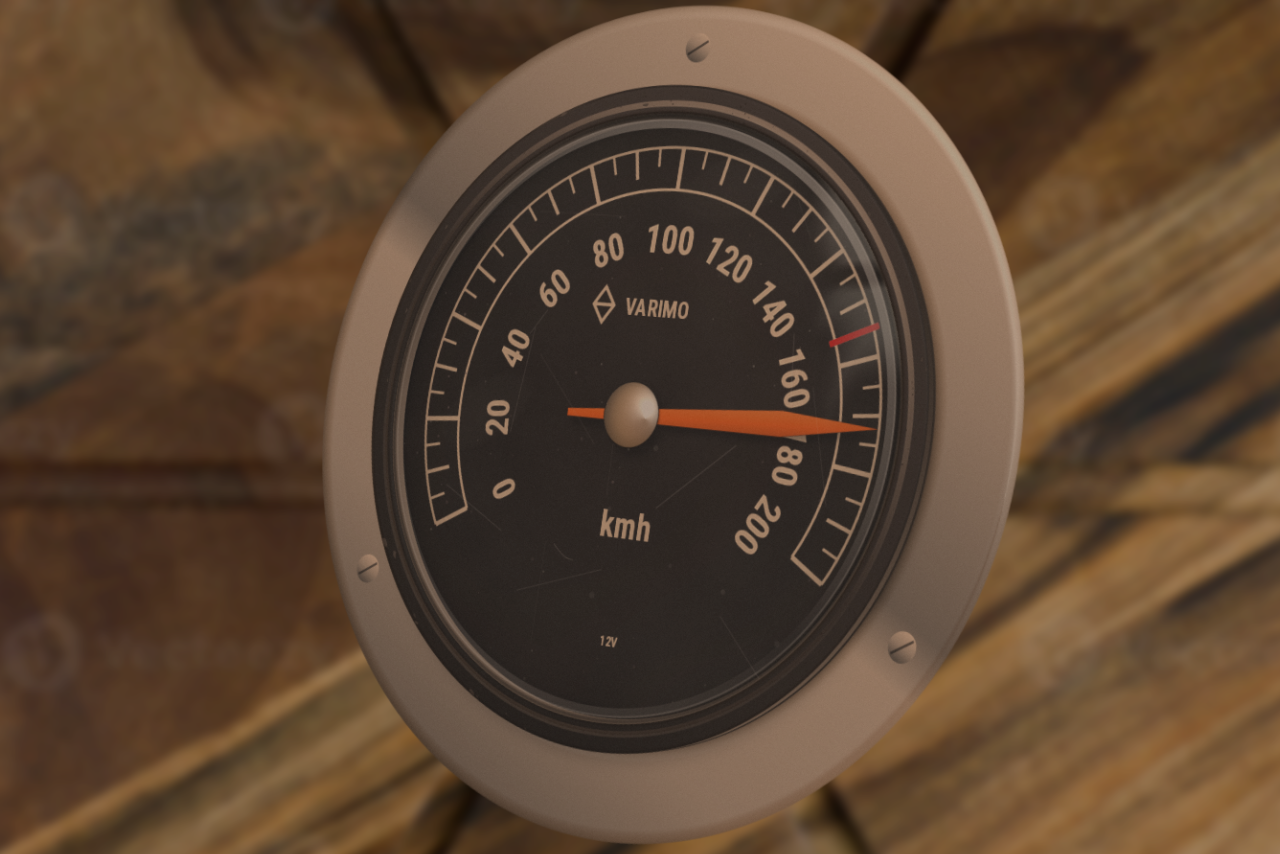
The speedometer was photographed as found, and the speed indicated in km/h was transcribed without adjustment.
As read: 172.5 km/h
